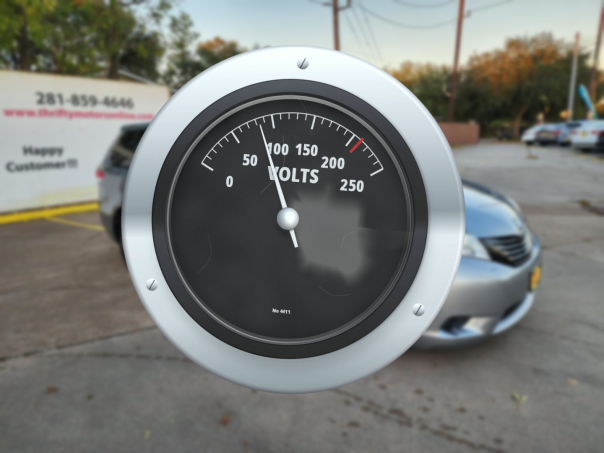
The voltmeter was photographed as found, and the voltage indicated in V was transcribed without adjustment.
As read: 85 V
